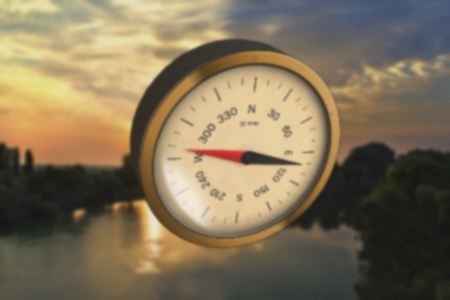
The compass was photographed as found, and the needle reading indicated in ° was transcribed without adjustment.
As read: 280 °
